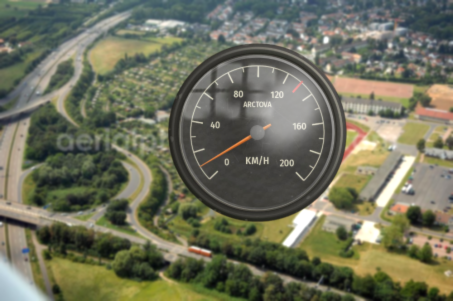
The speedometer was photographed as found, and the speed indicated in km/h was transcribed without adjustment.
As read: 10 km/h
